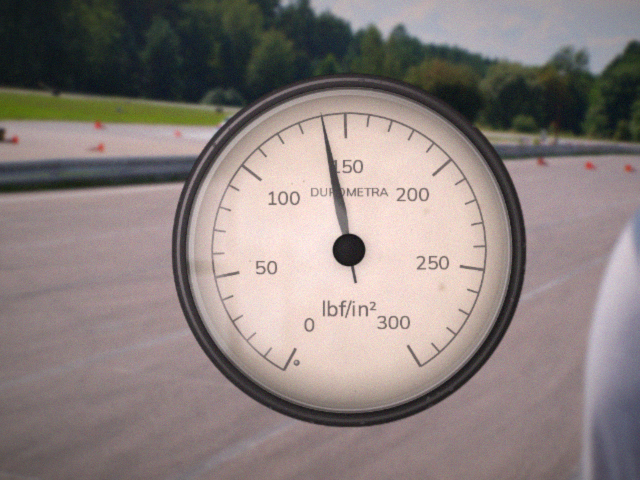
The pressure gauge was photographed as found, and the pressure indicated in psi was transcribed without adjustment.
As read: 140 psi
